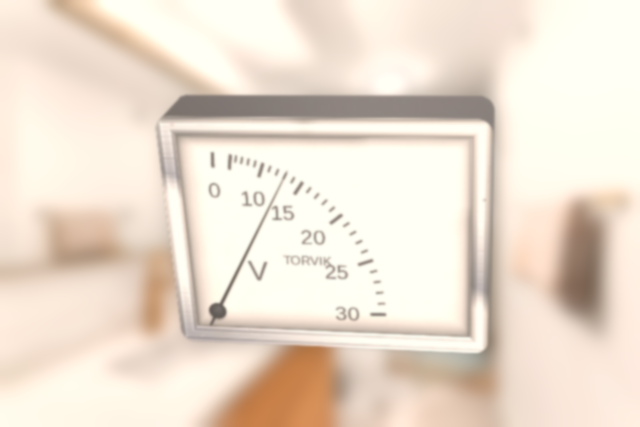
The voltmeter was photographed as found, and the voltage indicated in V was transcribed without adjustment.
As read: 13 V
